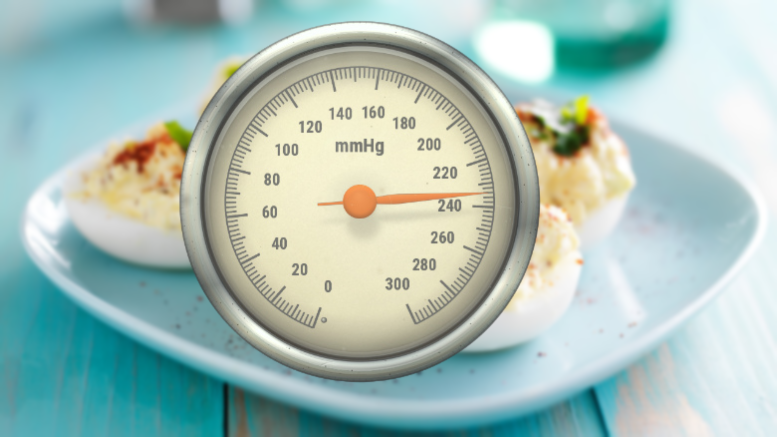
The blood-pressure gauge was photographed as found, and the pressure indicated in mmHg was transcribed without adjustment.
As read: 234 mmHg
